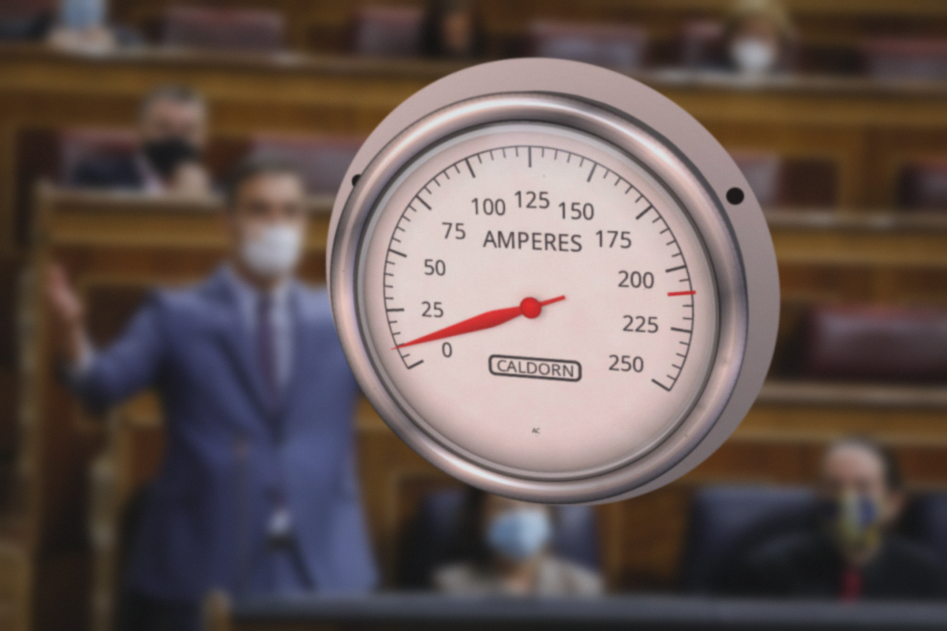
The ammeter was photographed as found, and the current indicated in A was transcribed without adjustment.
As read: 10 A
